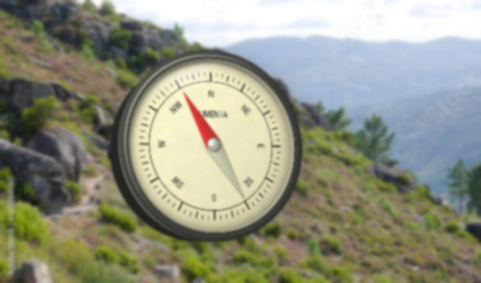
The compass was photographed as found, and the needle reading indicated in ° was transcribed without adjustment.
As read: 330 °
